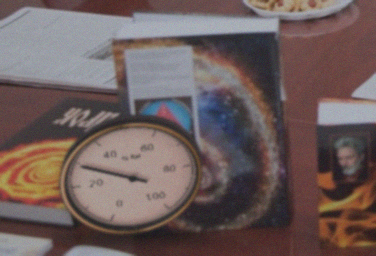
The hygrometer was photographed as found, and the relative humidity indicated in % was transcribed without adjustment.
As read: 30 %
